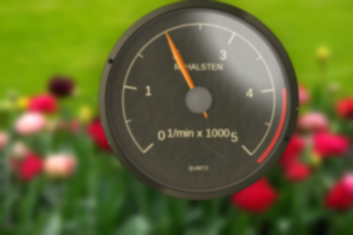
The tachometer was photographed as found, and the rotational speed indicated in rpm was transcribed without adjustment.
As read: 2000 rpm
